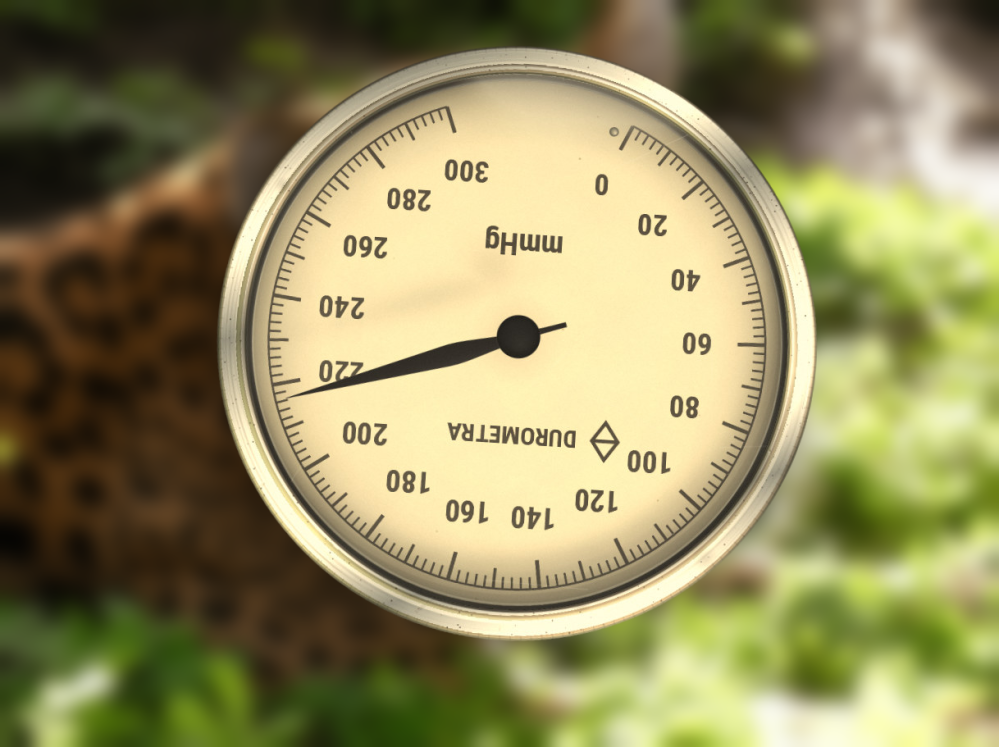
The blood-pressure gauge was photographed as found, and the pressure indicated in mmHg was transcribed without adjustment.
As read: 216 mmHg
